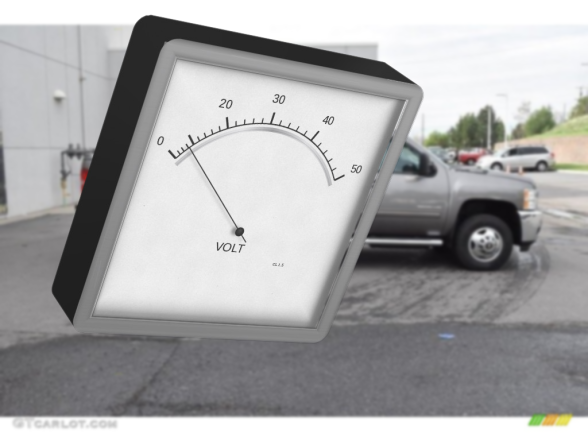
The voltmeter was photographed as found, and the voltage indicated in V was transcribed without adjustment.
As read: 8 V
